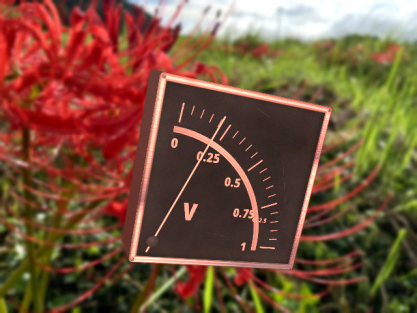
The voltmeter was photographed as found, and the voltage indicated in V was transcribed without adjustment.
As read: 0.2 V
